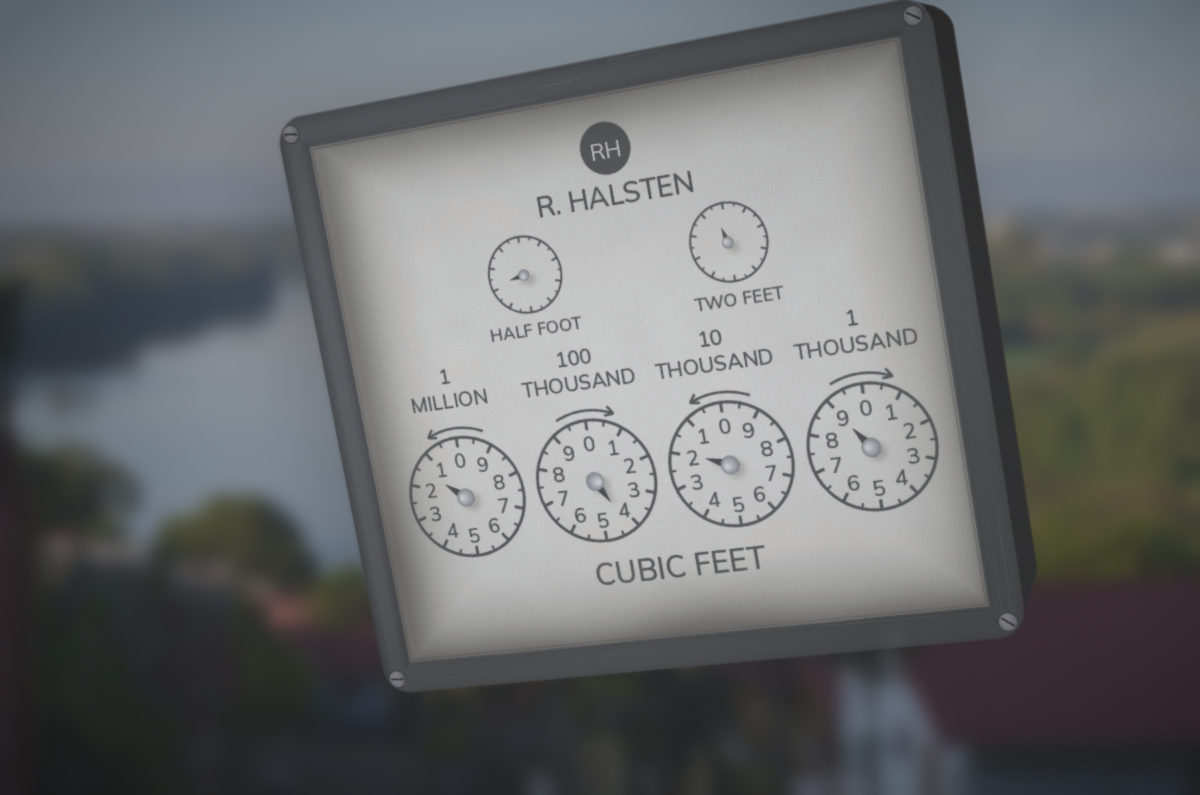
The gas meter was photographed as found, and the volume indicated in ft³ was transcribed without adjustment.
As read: 141900 ft³
